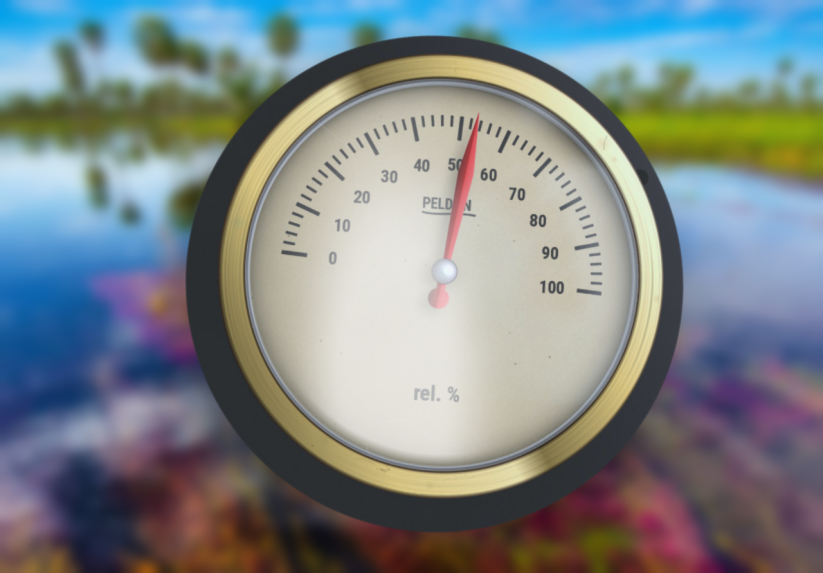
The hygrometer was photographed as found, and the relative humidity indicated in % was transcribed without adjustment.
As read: 53 %
